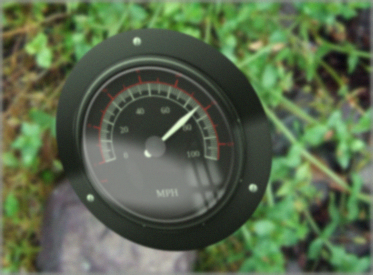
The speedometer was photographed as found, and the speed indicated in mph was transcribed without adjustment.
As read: 75 mph
